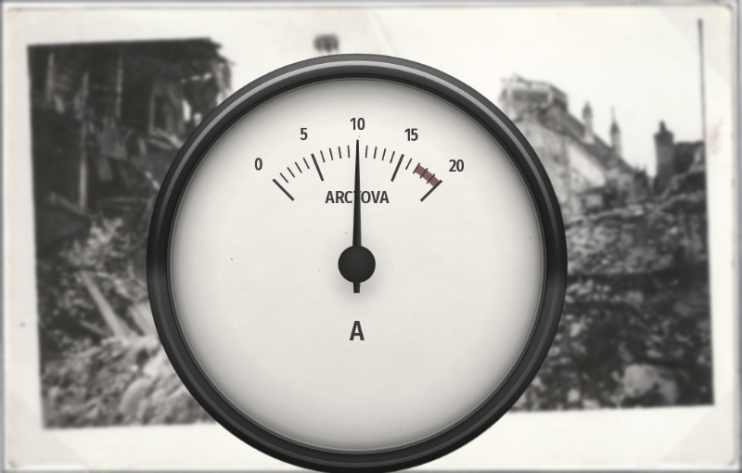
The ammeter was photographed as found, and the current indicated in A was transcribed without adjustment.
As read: 10 A
